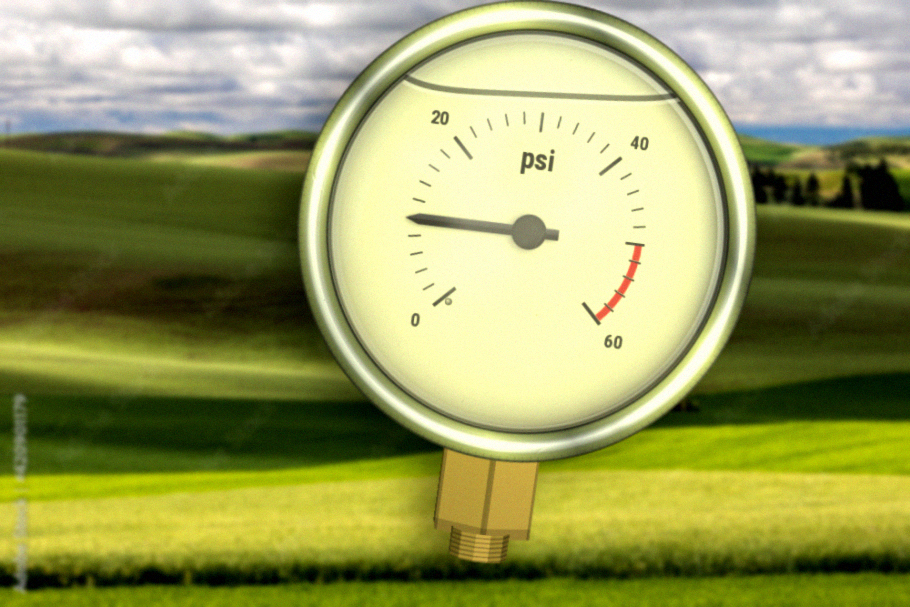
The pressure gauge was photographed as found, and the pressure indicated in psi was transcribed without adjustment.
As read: 10 psi
